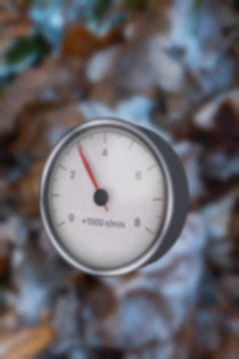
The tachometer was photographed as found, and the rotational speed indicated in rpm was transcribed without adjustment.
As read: 3000 rpm
